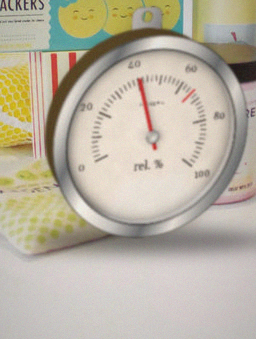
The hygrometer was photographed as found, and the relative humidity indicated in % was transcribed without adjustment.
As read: 40 %
